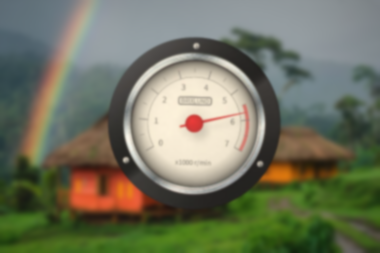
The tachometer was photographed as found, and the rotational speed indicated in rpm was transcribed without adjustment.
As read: 5750 rpm
